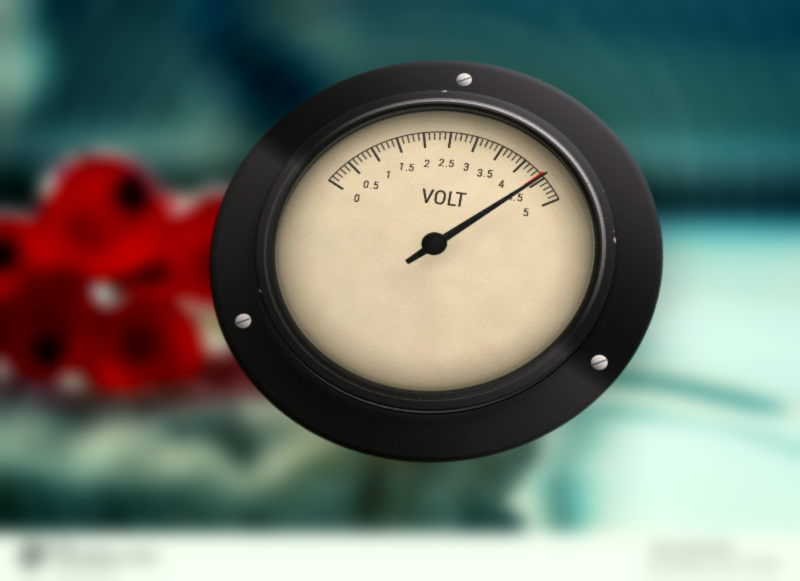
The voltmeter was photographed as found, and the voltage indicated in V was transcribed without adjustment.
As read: 4.5 V
